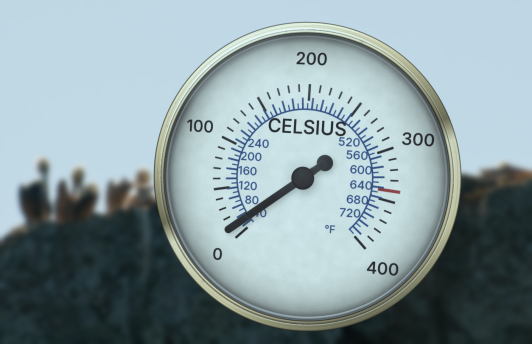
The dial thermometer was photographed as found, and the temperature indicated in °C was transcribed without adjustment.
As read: 10 °C
